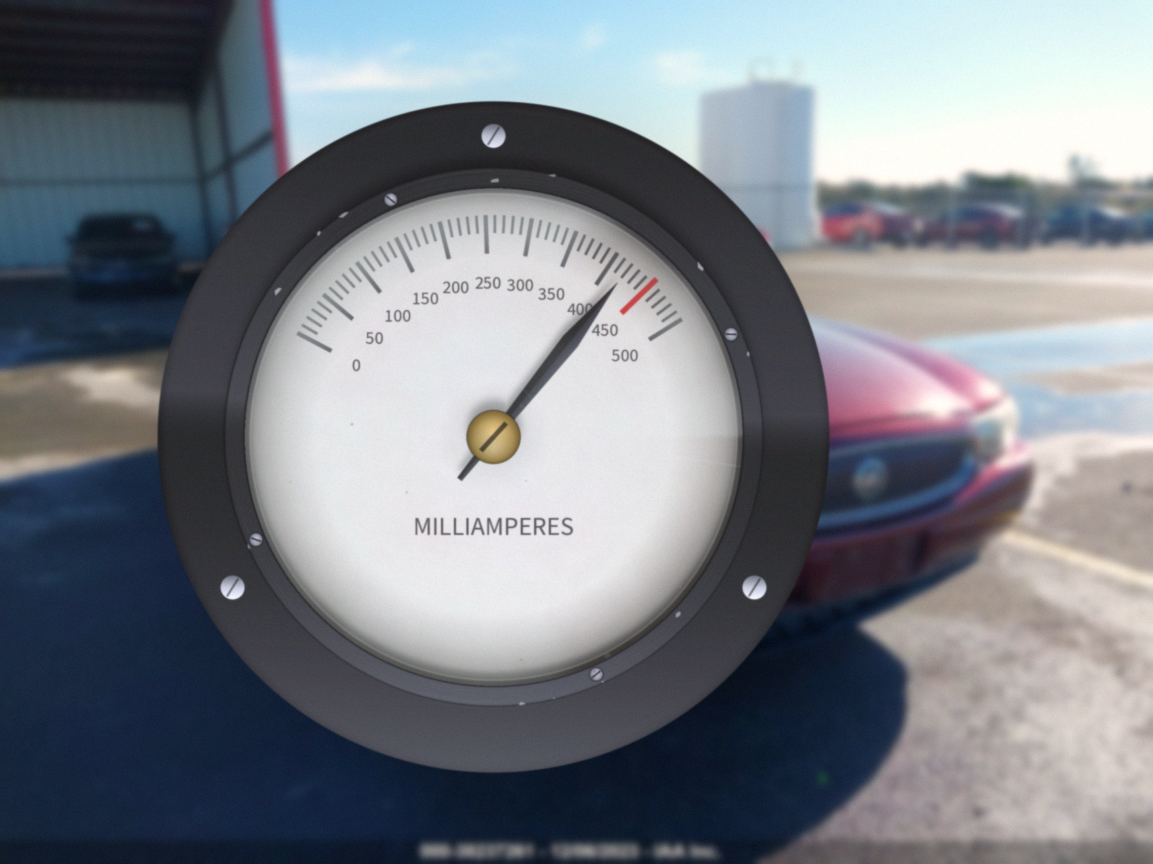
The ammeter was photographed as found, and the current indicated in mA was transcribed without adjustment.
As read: 420 mA
